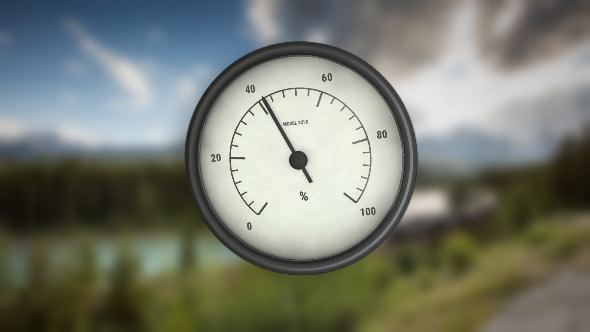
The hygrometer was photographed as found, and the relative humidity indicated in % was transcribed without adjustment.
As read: 42 %
